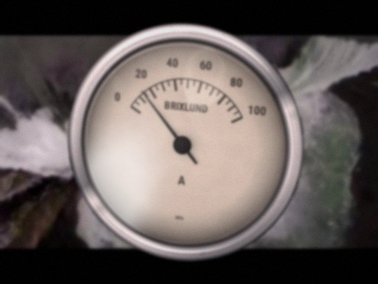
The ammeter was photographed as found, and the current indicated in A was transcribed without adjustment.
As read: 15 A
